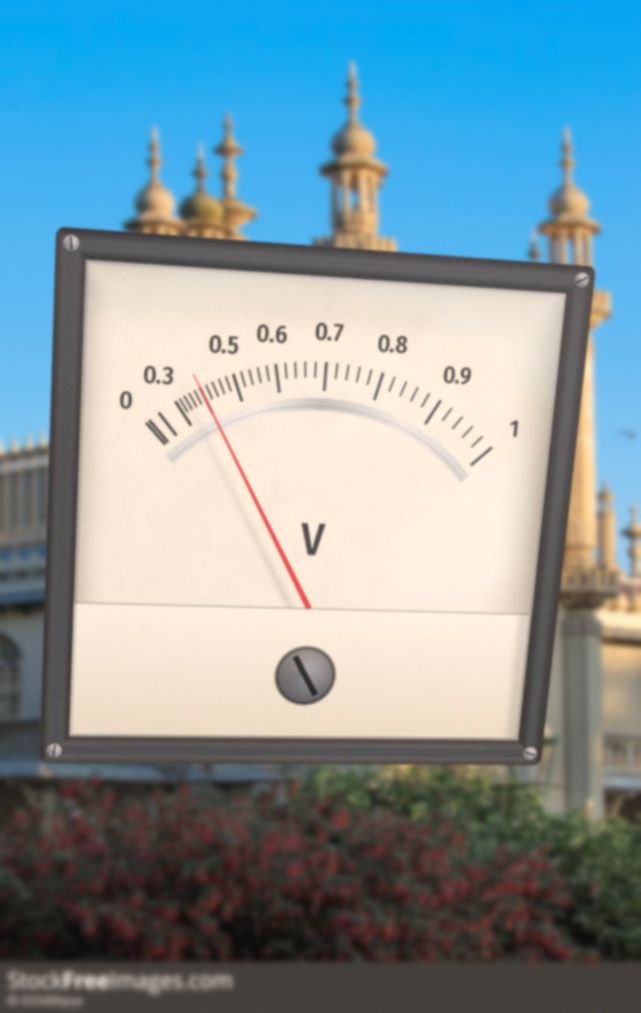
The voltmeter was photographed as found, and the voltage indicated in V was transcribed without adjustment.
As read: 0.4 V
